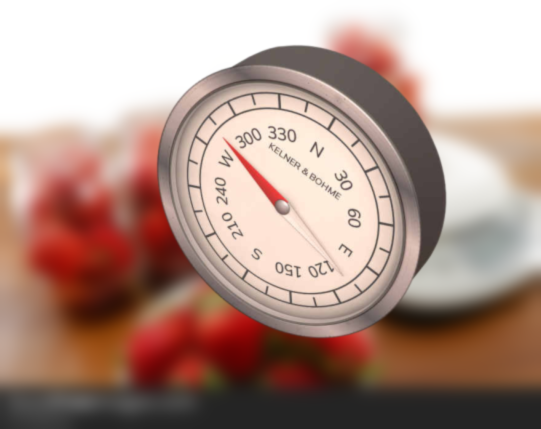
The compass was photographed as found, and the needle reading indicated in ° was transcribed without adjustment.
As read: 285 °
